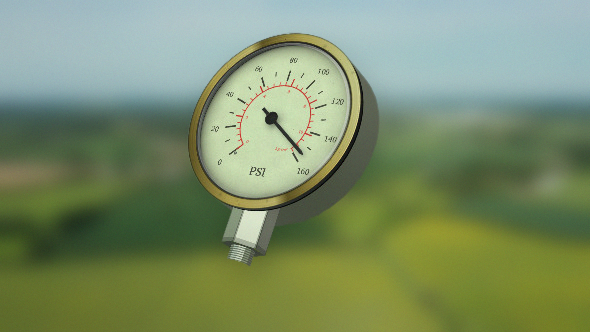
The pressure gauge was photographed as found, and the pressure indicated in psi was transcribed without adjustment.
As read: 155 psi
